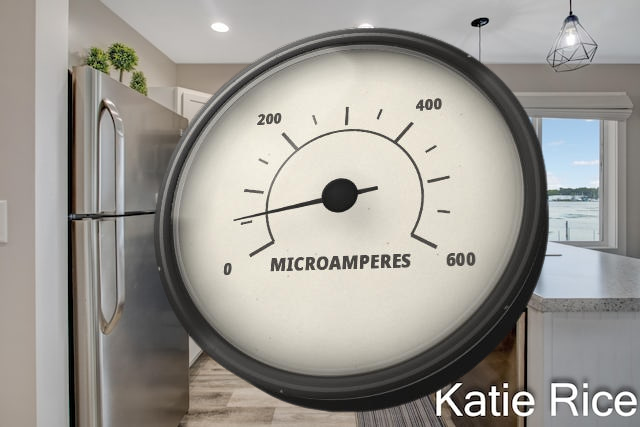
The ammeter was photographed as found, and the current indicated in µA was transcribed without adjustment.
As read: 50 µA
